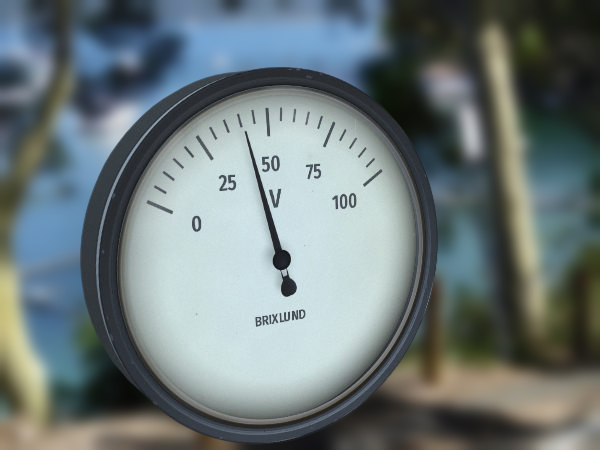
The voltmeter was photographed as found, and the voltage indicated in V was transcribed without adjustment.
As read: 40 V
